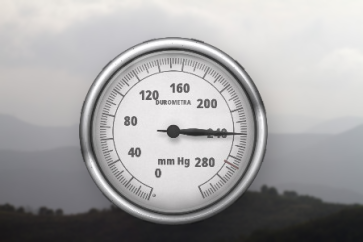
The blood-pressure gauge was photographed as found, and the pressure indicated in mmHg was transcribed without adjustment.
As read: 240 mmHg
